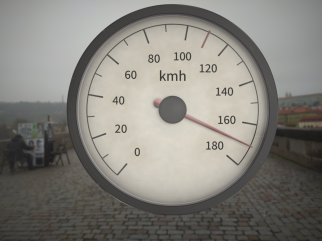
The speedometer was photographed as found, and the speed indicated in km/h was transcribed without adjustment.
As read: 170 km/h
